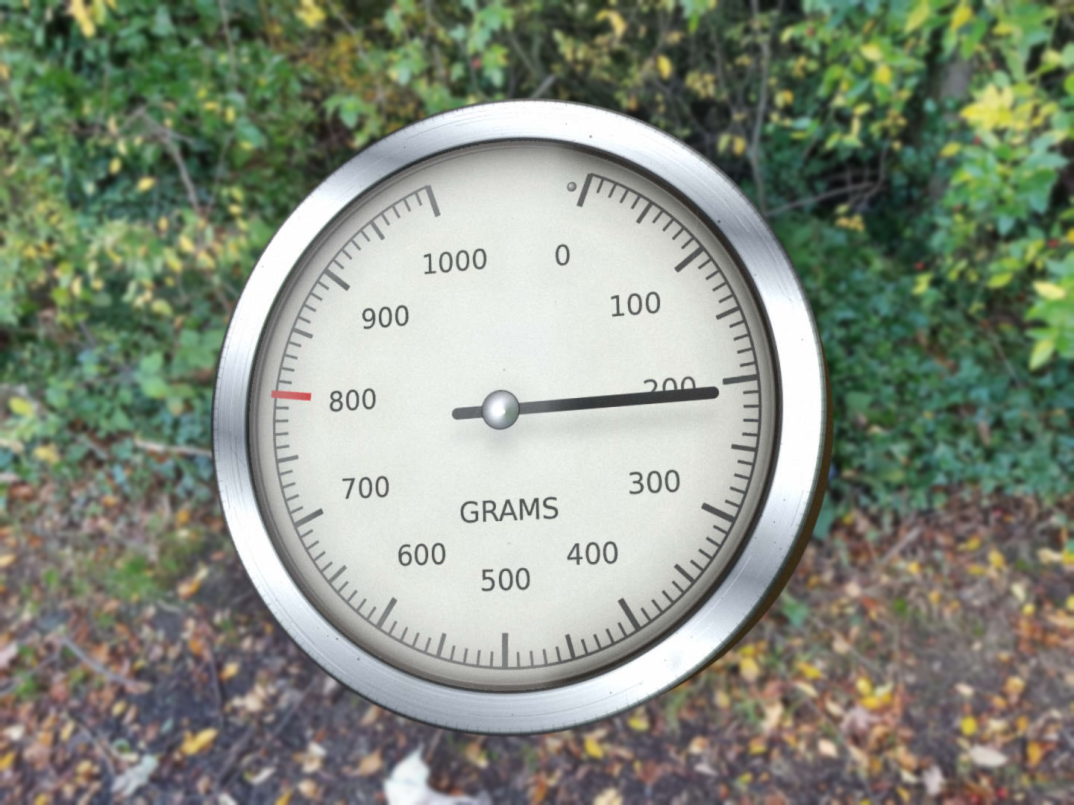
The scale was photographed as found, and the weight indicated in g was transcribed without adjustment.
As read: 210 g
